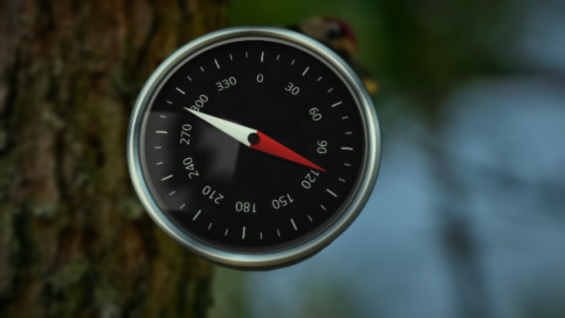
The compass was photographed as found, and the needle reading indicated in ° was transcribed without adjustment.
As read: 110 °
